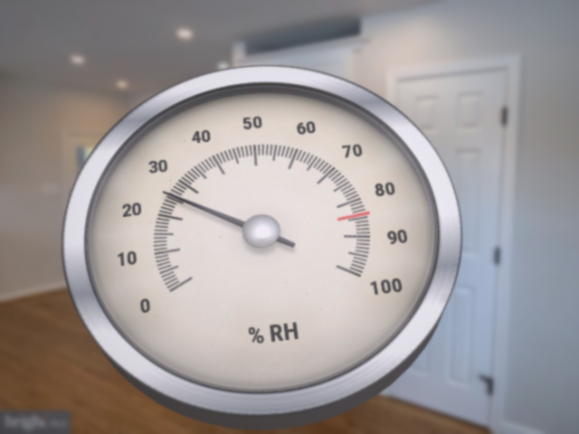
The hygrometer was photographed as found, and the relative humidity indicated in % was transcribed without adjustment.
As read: 25 %
